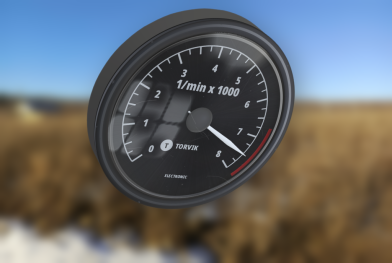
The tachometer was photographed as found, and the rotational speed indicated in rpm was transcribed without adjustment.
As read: 7500 rpm
